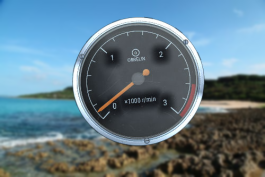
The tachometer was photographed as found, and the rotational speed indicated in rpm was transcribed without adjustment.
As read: 100 rpm
